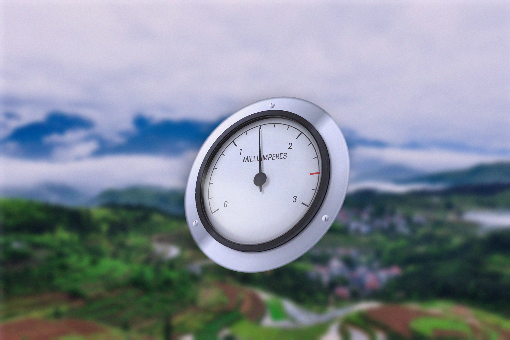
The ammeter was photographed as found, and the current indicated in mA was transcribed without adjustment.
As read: 1.4 mA
